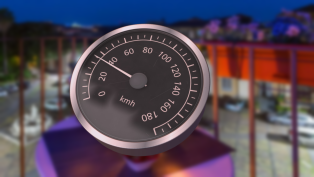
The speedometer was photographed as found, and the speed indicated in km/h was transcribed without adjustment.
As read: 35 km/h
